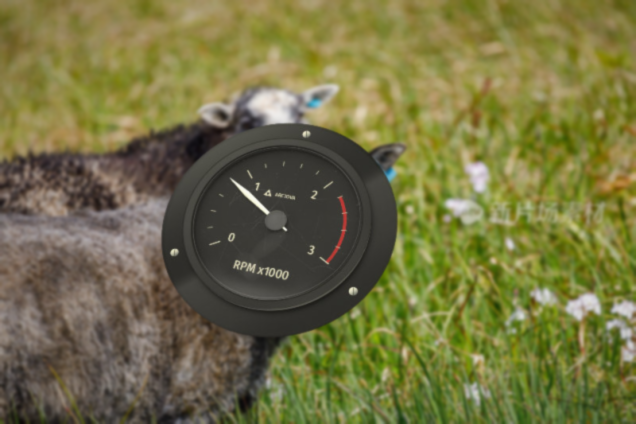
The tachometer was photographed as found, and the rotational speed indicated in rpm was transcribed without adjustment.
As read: 800 rpm
